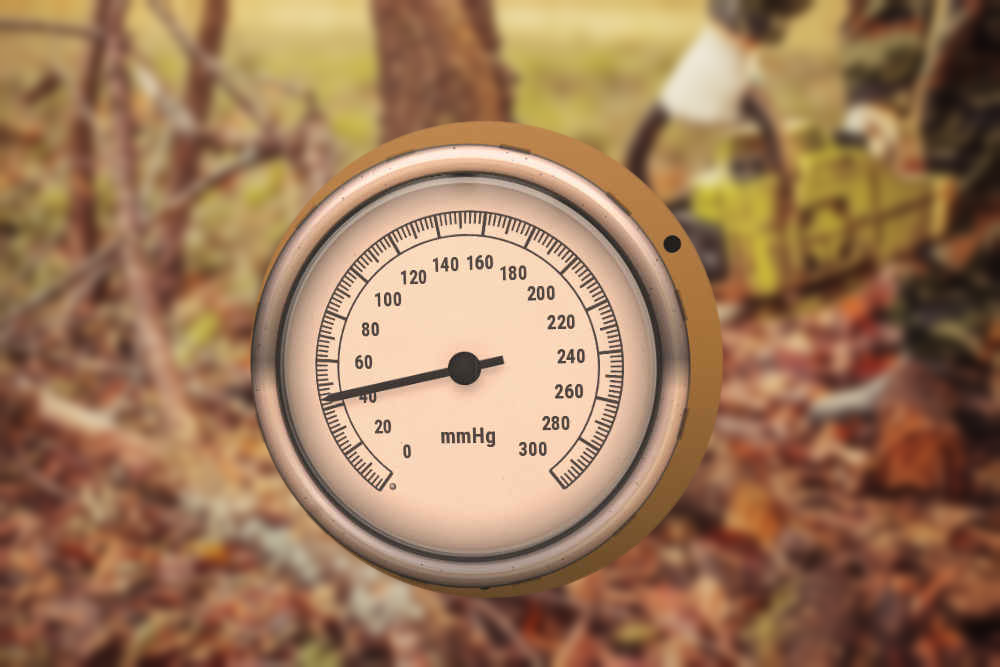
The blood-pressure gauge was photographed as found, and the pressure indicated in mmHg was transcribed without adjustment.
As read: 44 mmHg
